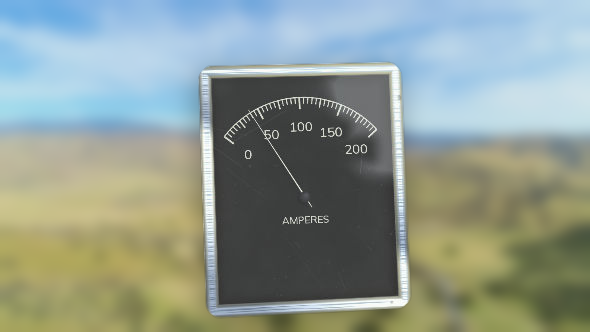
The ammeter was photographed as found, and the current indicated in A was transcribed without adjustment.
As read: 40 A
